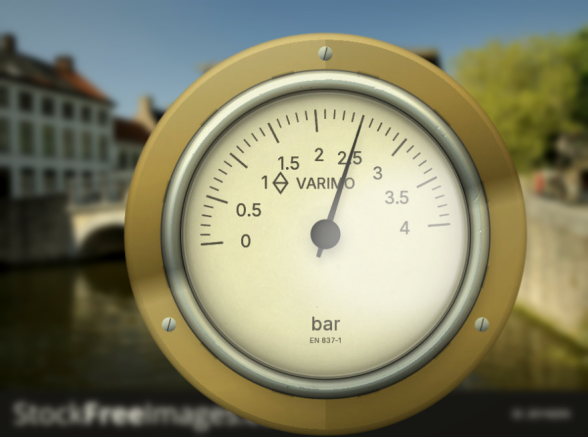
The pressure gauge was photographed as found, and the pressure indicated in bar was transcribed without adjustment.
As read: 2.5 bar
